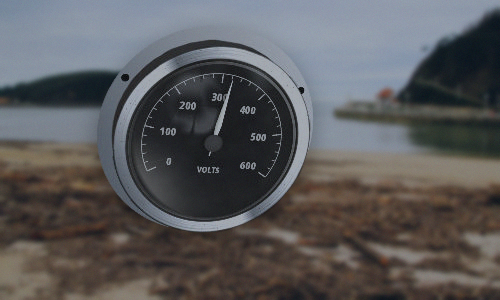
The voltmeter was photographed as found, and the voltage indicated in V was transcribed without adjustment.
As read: 320 V
